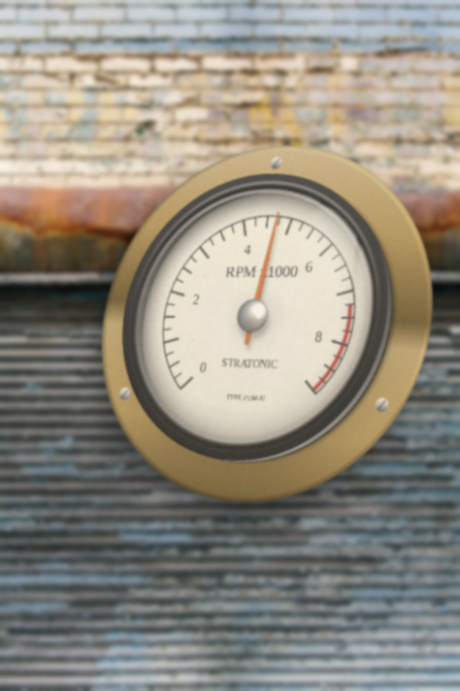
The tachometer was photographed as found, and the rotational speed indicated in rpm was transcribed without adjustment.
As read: 4750 rpm
